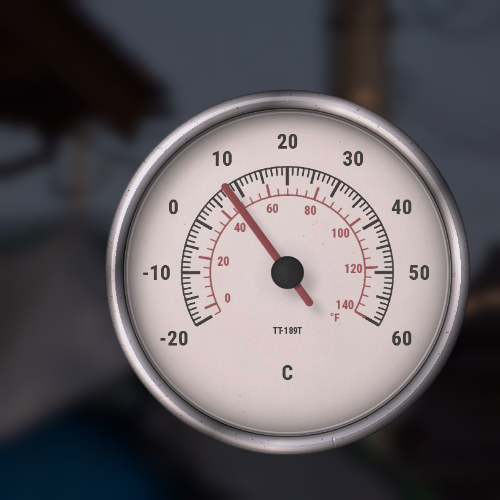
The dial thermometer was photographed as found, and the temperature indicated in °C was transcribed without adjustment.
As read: 8 °C
